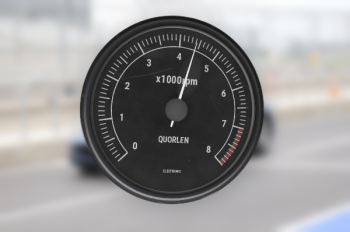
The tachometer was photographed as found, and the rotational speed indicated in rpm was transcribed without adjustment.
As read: 4400 rpm
